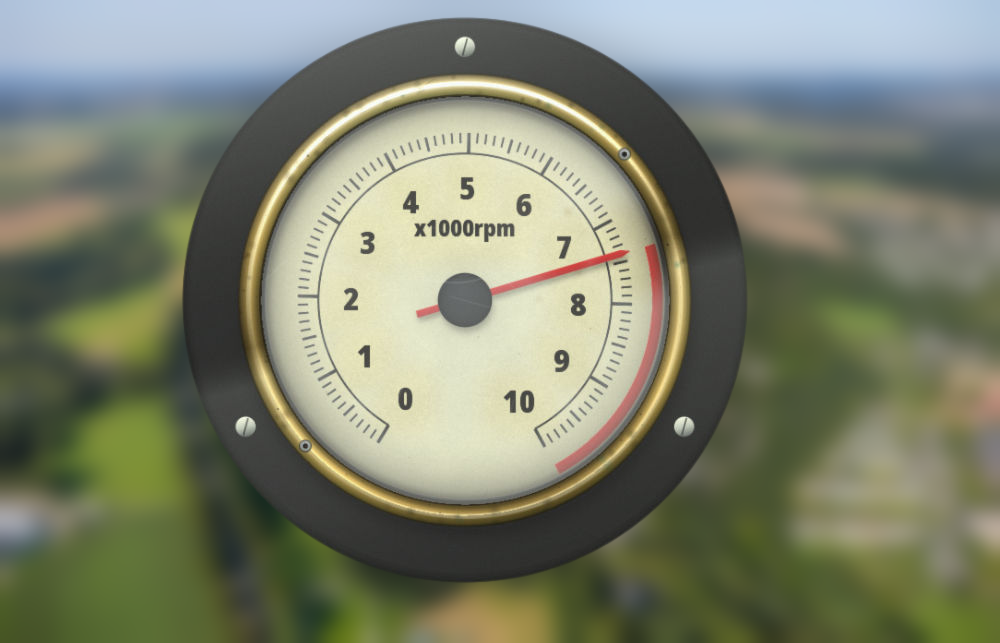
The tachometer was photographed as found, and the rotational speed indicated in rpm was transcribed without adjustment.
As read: 7400 rpm
